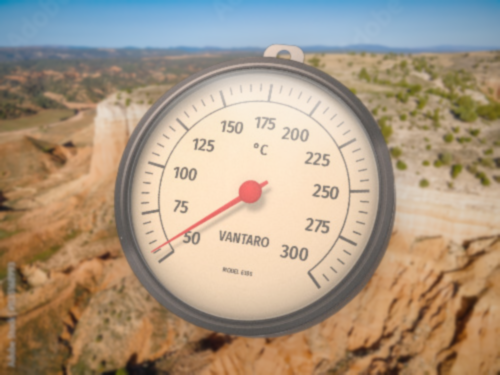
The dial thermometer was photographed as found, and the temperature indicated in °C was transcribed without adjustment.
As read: 55 °C
